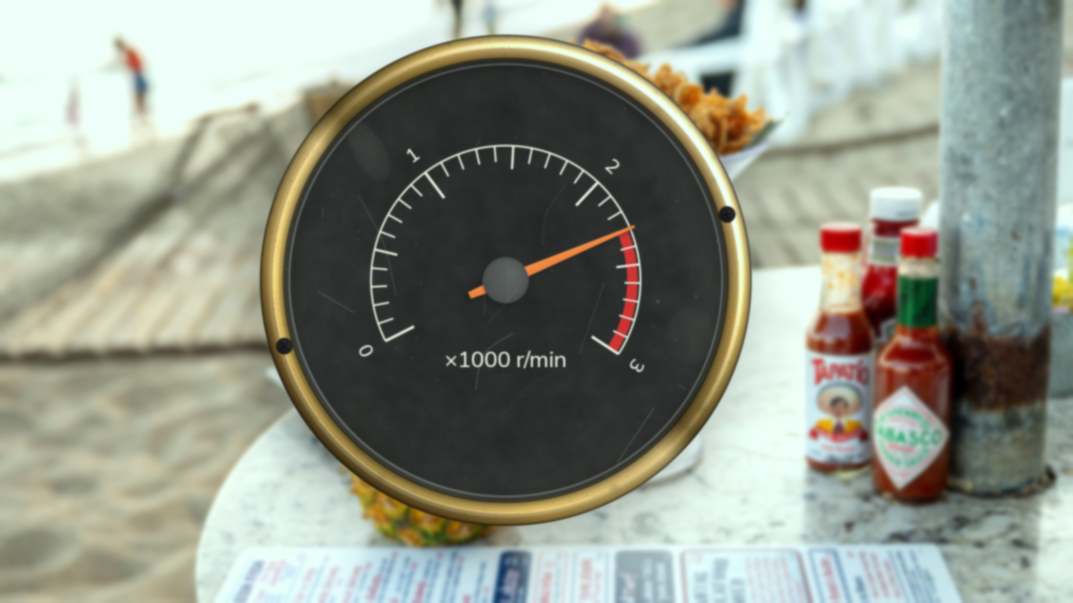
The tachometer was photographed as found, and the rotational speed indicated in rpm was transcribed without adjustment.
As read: 2300 rpm
